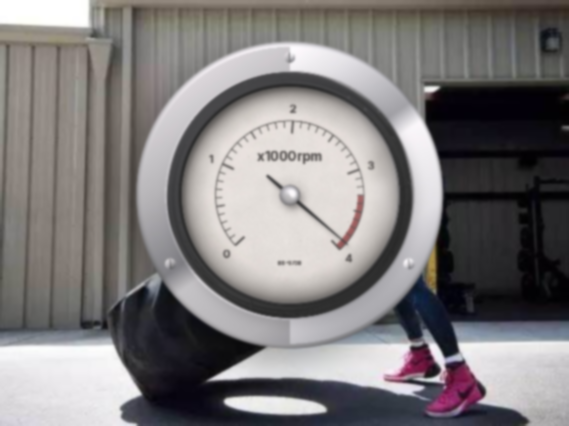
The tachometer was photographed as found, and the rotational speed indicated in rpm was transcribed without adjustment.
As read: 3900 rpm
